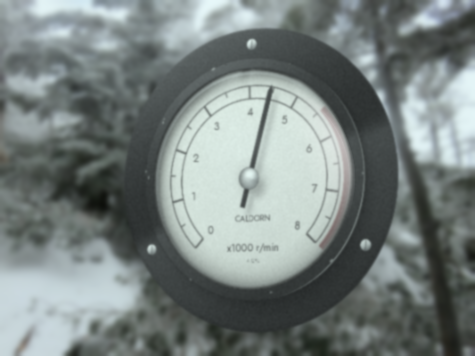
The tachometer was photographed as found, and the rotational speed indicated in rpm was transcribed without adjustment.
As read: 4500 rpm
